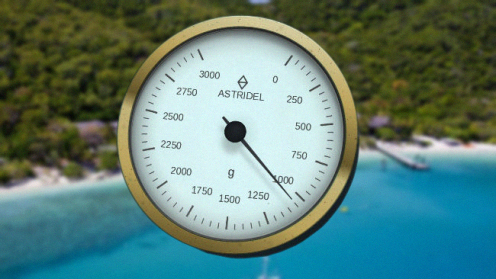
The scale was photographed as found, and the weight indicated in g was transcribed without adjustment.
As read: 1050 g
